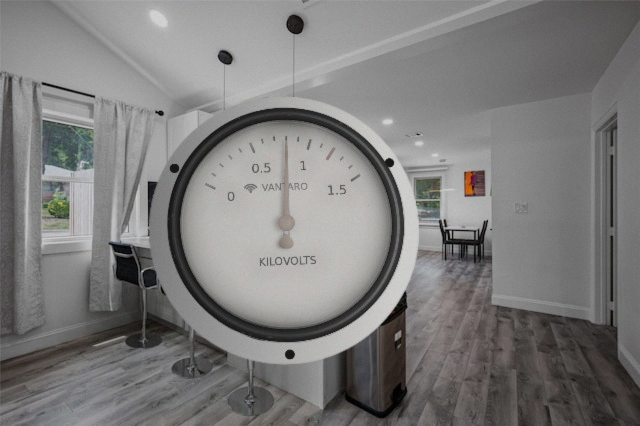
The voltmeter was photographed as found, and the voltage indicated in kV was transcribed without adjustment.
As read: 0.8 kV
